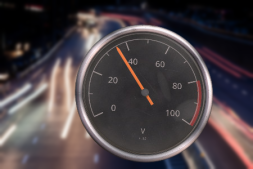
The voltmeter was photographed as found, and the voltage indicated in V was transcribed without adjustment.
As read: 35 V
